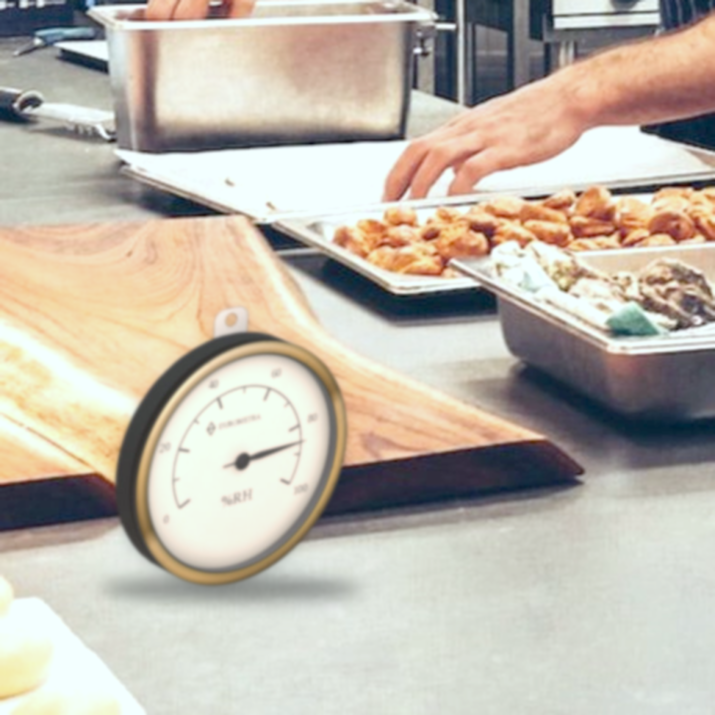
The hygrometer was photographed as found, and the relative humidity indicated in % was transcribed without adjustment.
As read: 85 %
